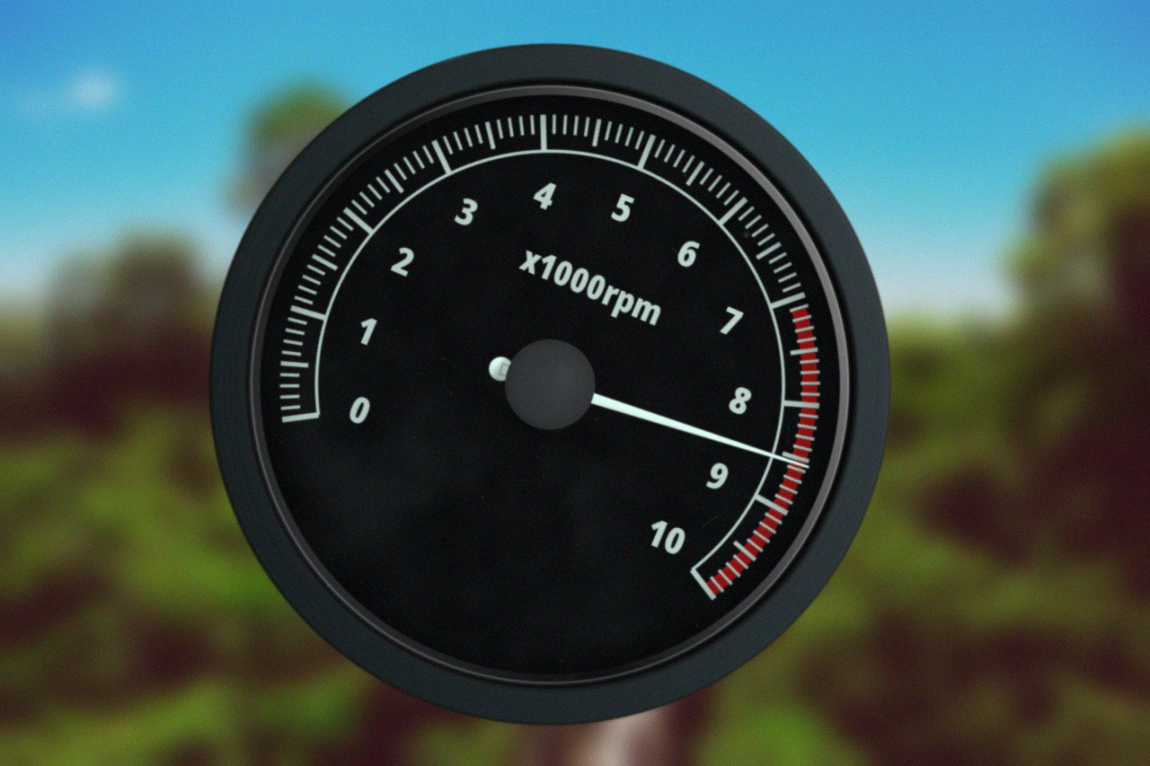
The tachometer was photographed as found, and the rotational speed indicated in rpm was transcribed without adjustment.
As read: 8550 rpm
